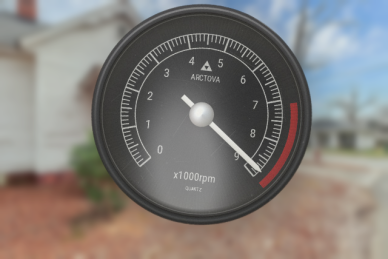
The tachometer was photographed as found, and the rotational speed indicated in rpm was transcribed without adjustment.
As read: 8800 rpm
